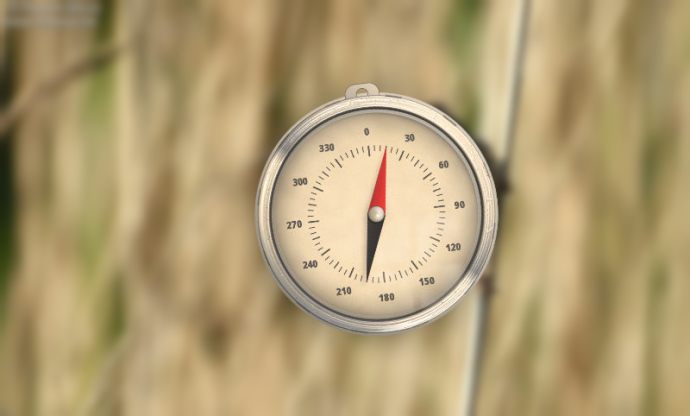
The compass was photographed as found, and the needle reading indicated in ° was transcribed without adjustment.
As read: 15 °
